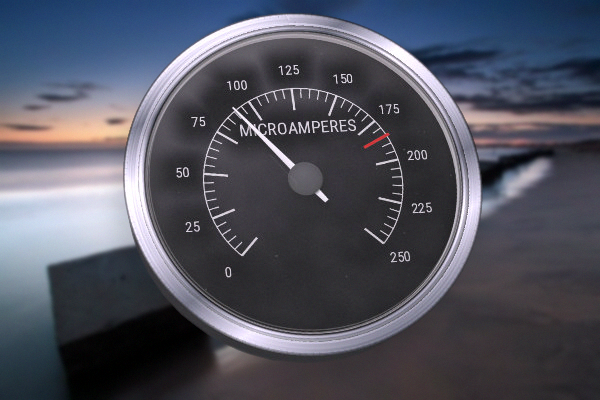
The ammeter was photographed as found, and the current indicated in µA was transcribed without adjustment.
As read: 90 µA
